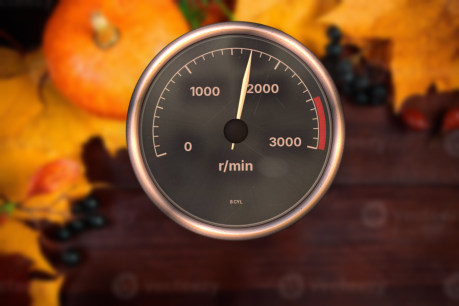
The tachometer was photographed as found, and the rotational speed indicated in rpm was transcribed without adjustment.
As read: 1700 rpm
